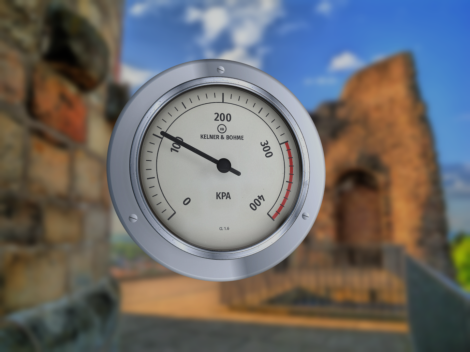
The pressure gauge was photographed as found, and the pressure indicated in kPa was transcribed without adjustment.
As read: 105 kPa
